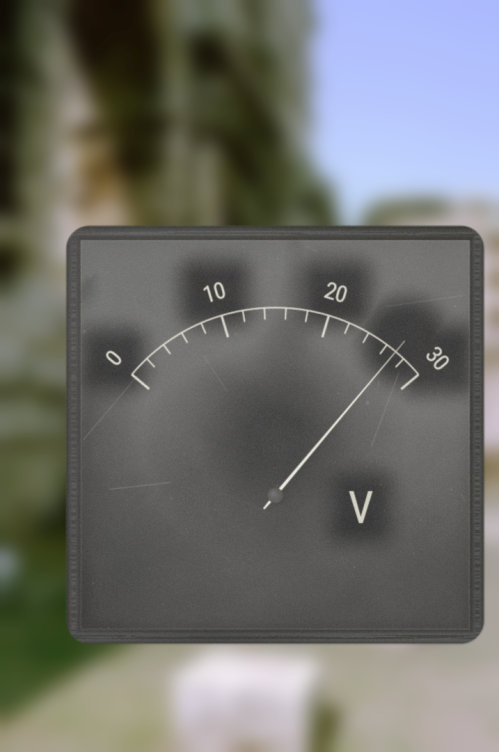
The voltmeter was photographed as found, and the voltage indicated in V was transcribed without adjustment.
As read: 27 V
